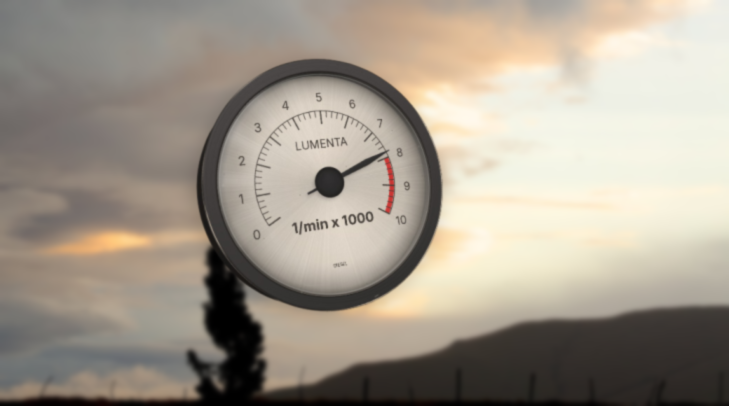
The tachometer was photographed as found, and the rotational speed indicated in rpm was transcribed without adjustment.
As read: 7800 rpm
